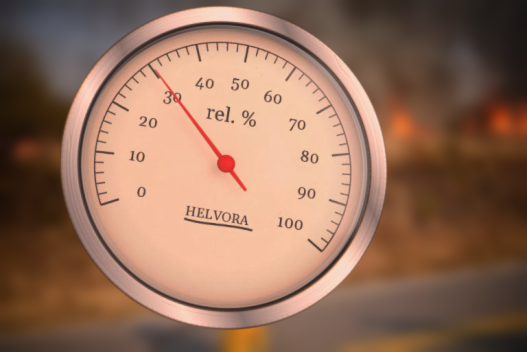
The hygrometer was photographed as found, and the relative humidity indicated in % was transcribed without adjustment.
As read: 30 %
